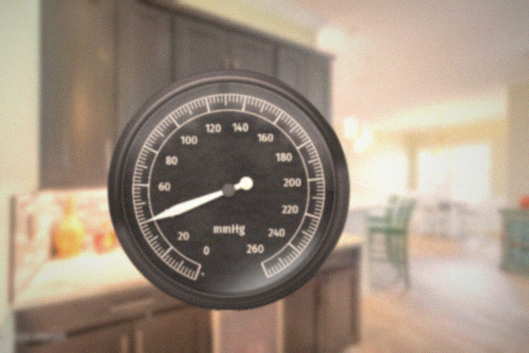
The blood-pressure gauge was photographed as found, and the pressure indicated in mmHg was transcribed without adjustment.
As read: 40 mmHg
